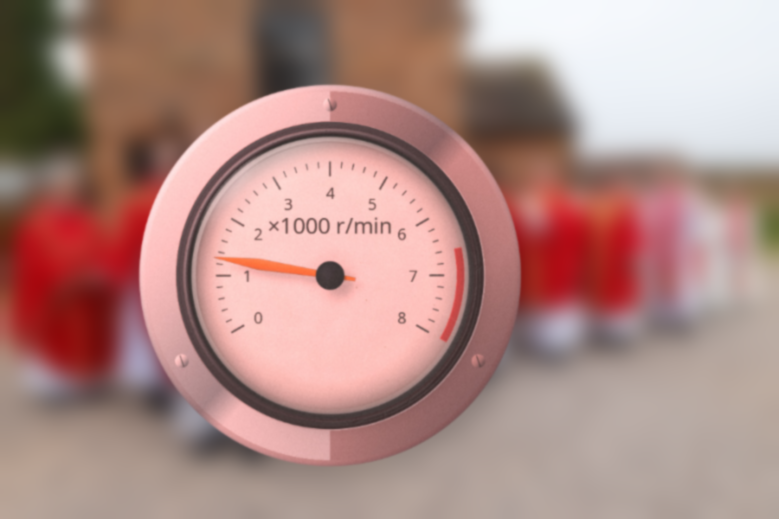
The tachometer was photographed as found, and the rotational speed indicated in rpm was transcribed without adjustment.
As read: 1300 rpm
